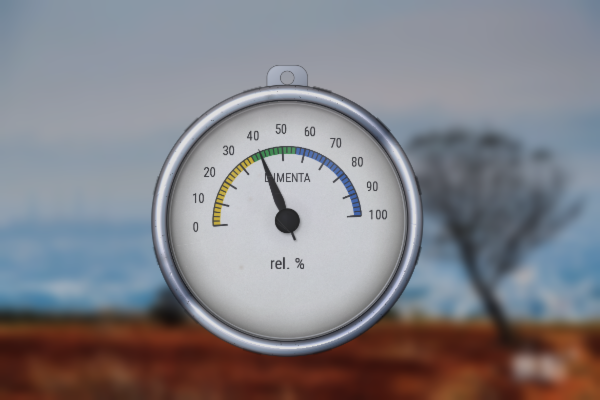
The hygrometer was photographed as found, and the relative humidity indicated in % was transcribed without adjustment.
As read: 40 %
